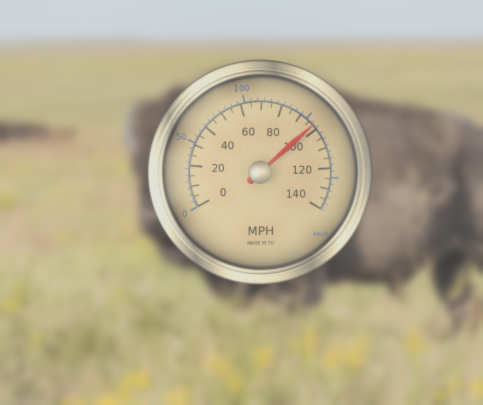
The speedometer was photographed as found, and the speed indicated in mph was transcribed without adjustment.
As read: 97.5 mph
